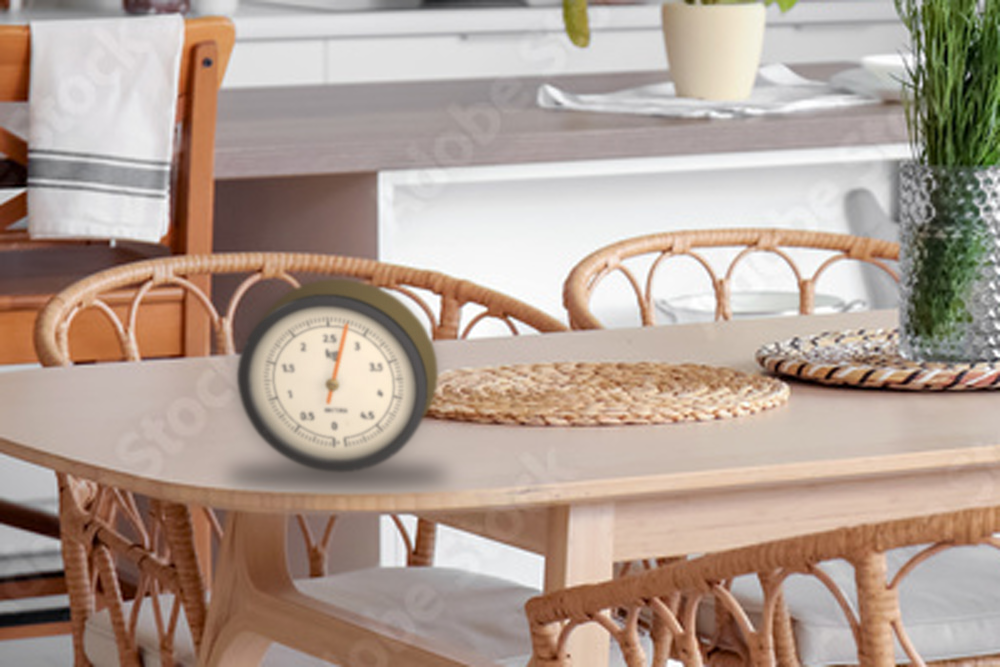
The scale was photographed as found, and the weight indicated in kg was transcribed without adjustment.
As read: 2.75 kg
